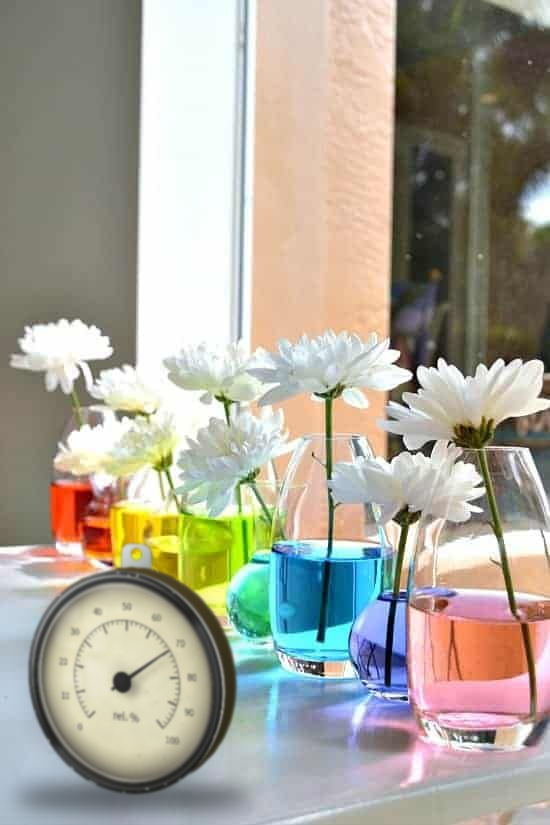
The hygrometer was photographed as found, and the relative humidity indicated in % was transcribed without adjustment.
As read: 70 %
